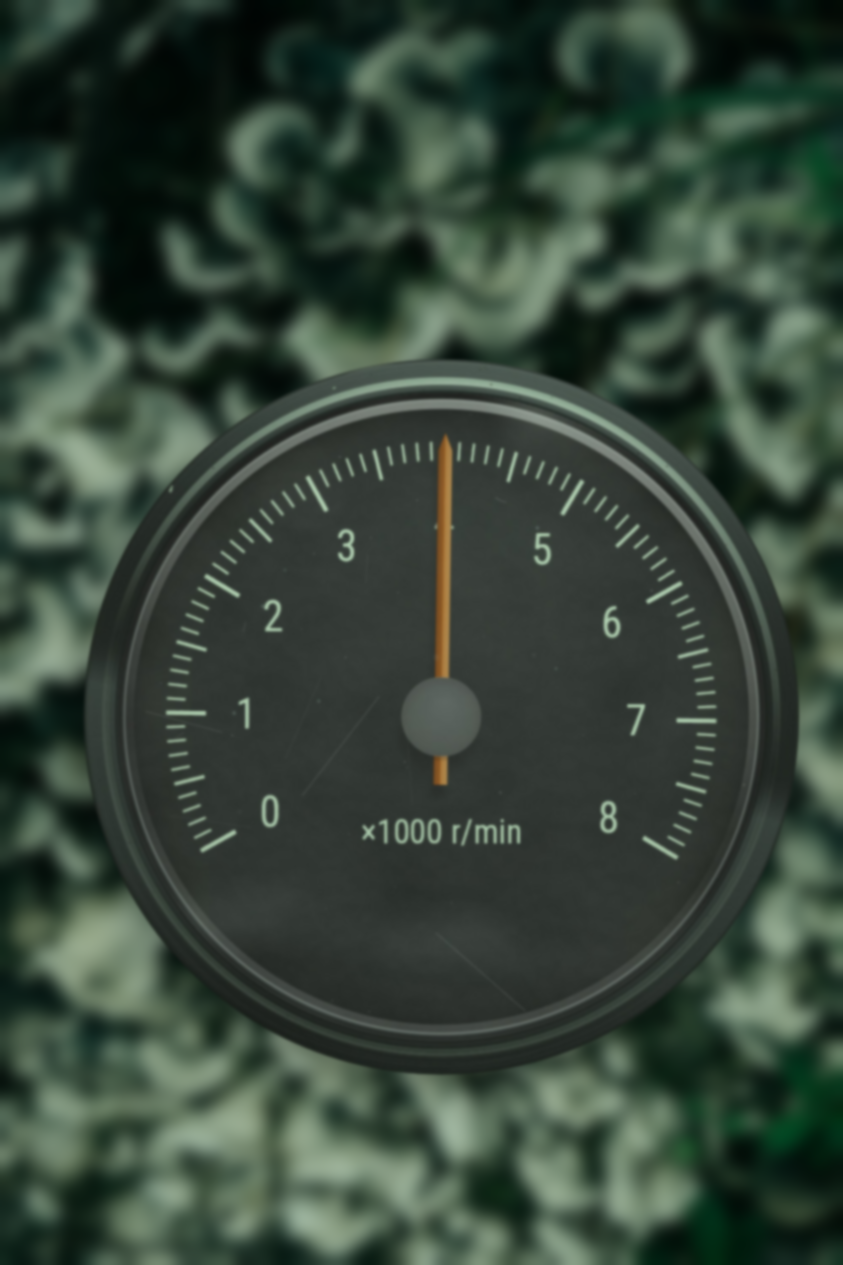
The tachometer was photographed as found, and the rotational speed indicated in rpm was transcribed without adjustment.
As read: 4000 rpm
